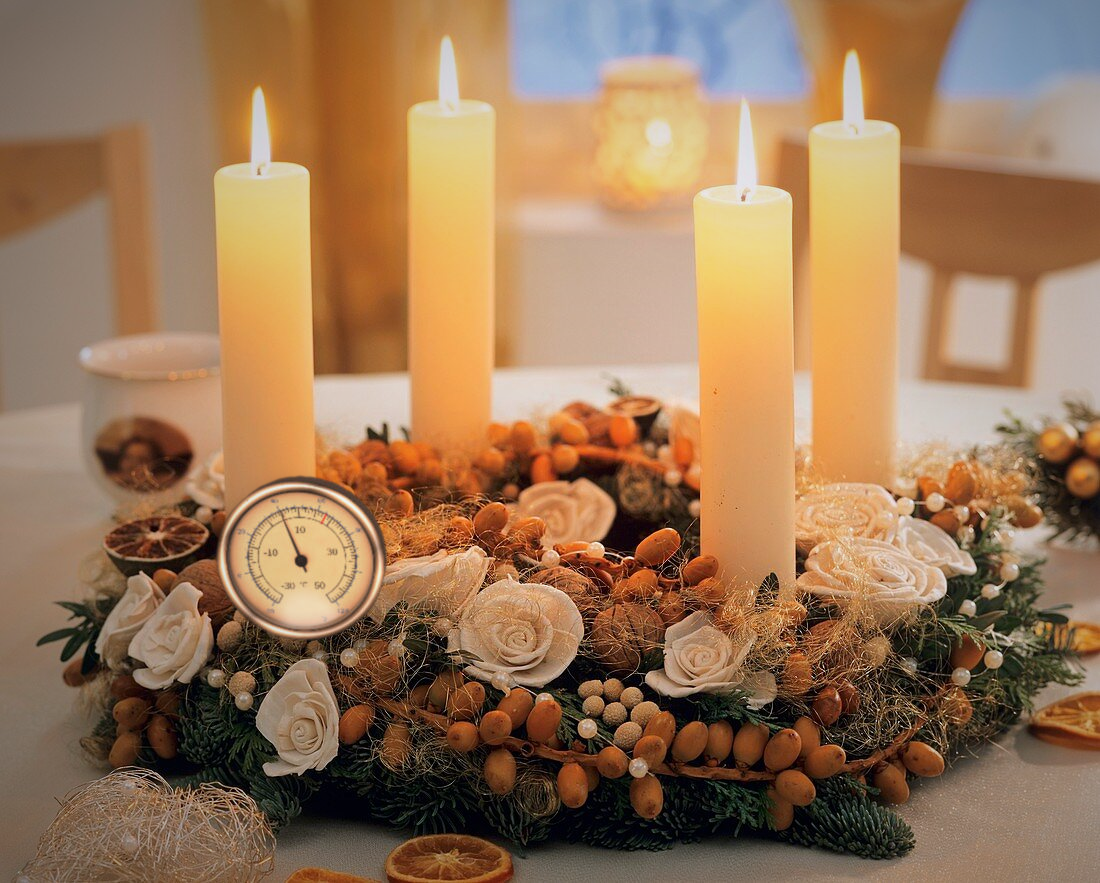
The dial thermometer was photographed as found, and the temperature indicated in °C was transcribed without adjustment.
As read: 5 °C
